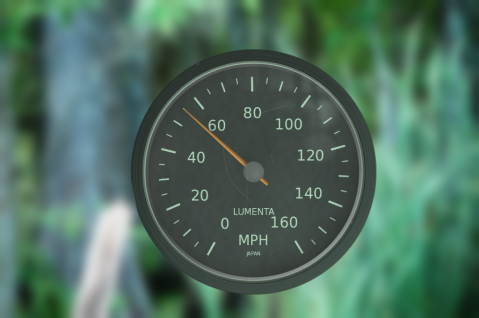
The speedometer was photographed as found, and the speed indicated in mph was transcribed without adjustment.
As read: 55 mph
